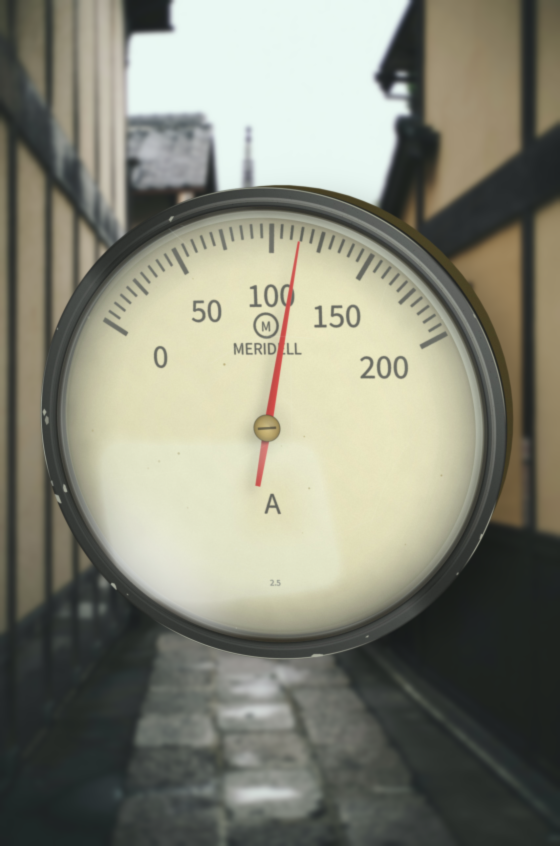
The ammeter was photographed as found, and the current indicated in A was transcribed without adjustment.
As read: 115 A
